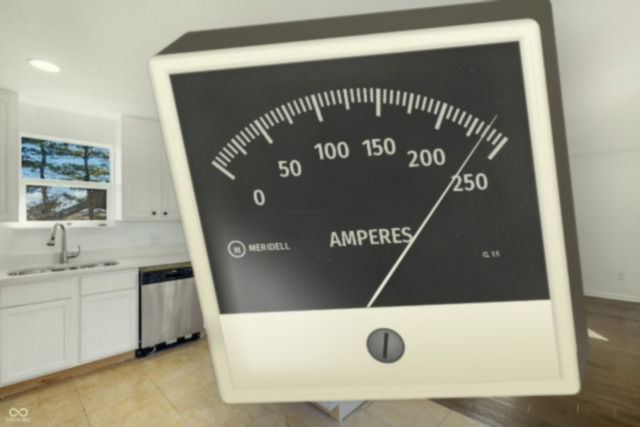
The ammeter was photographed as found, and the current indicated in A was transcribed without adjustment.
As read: 235 A
